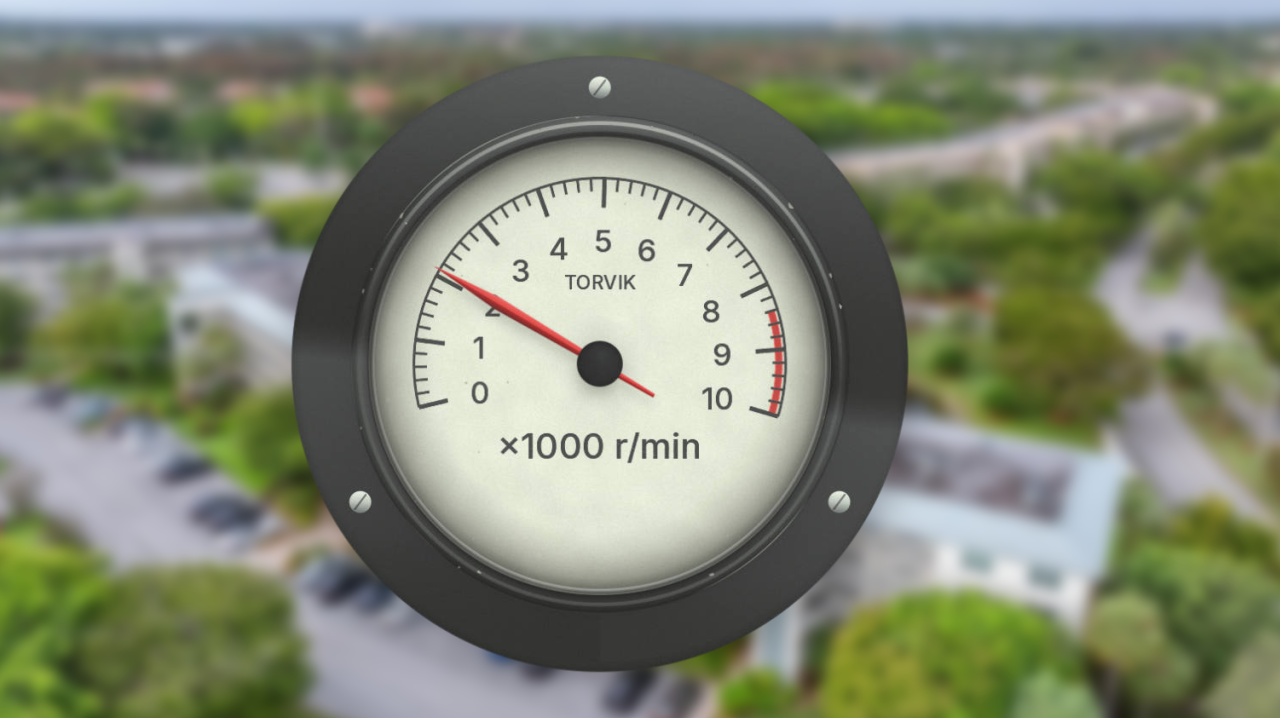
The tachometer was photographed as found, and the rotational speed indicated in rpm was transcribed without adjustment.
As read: 2100 rpm
